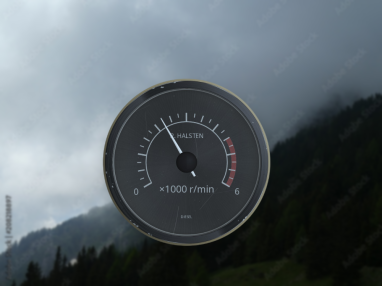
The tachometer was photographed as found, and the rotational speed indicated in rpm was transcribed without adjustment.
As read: 2250 rpm
